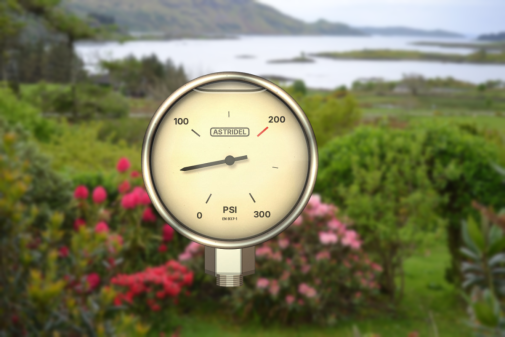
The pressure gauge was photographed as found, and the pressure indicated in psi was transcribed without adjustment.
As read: 50 psi
